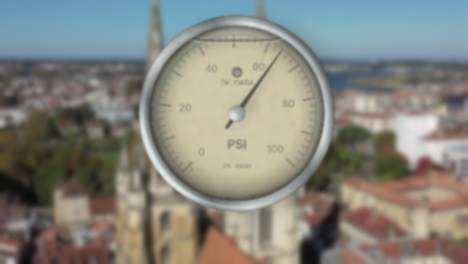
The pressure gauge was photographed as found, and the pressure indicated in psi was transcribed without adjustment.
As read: 64 psi
